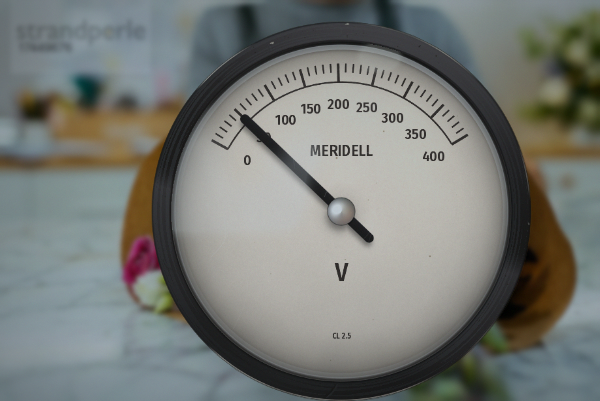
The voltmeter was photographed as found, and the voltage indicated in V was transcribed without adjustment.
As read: 50 V
